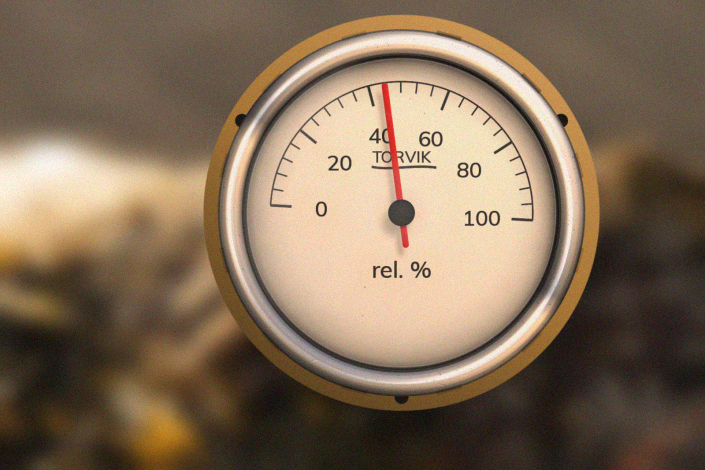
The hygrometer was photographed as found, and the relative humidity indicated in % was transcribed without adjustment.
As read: 44 %
